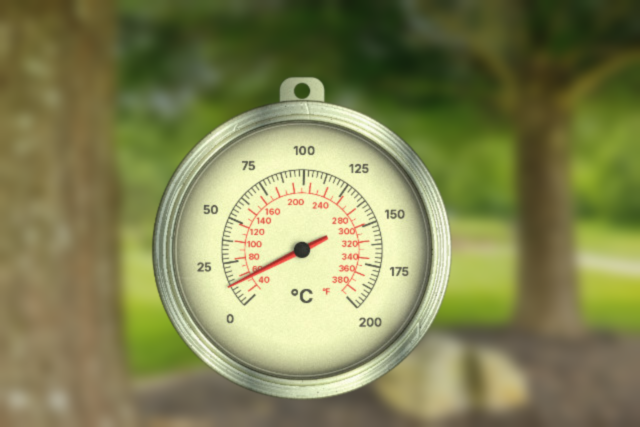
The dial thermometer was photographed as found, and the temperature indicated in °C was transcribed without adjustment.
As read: 12.5 °C
